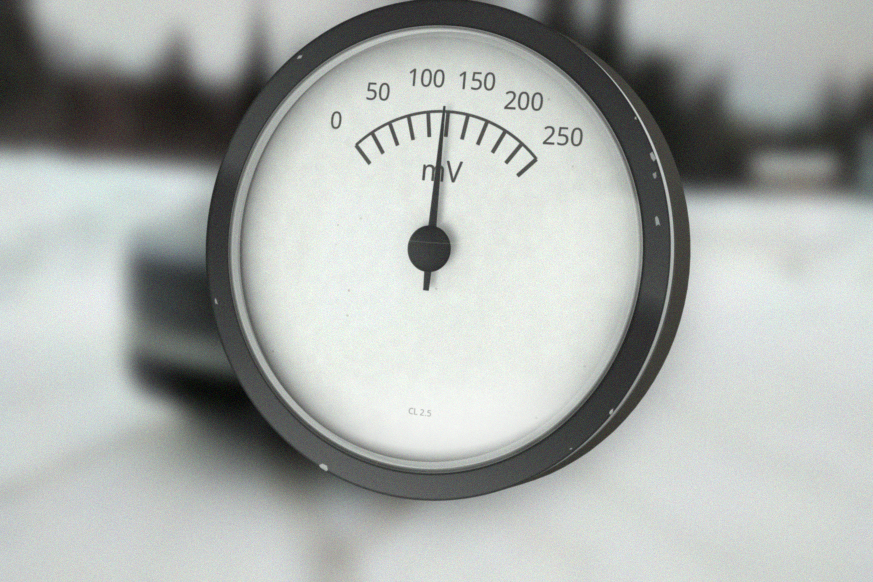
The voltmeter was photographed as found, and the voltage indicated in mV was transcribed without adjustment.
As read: 125 mV
